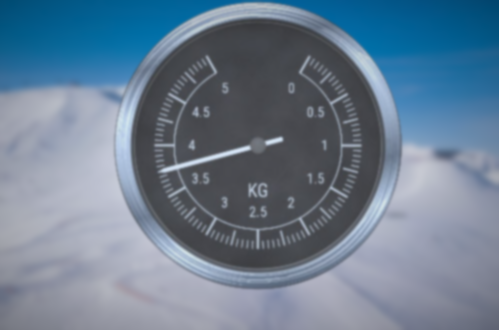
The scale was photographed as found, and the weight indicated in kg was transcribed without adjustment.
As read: 3.75 kg
